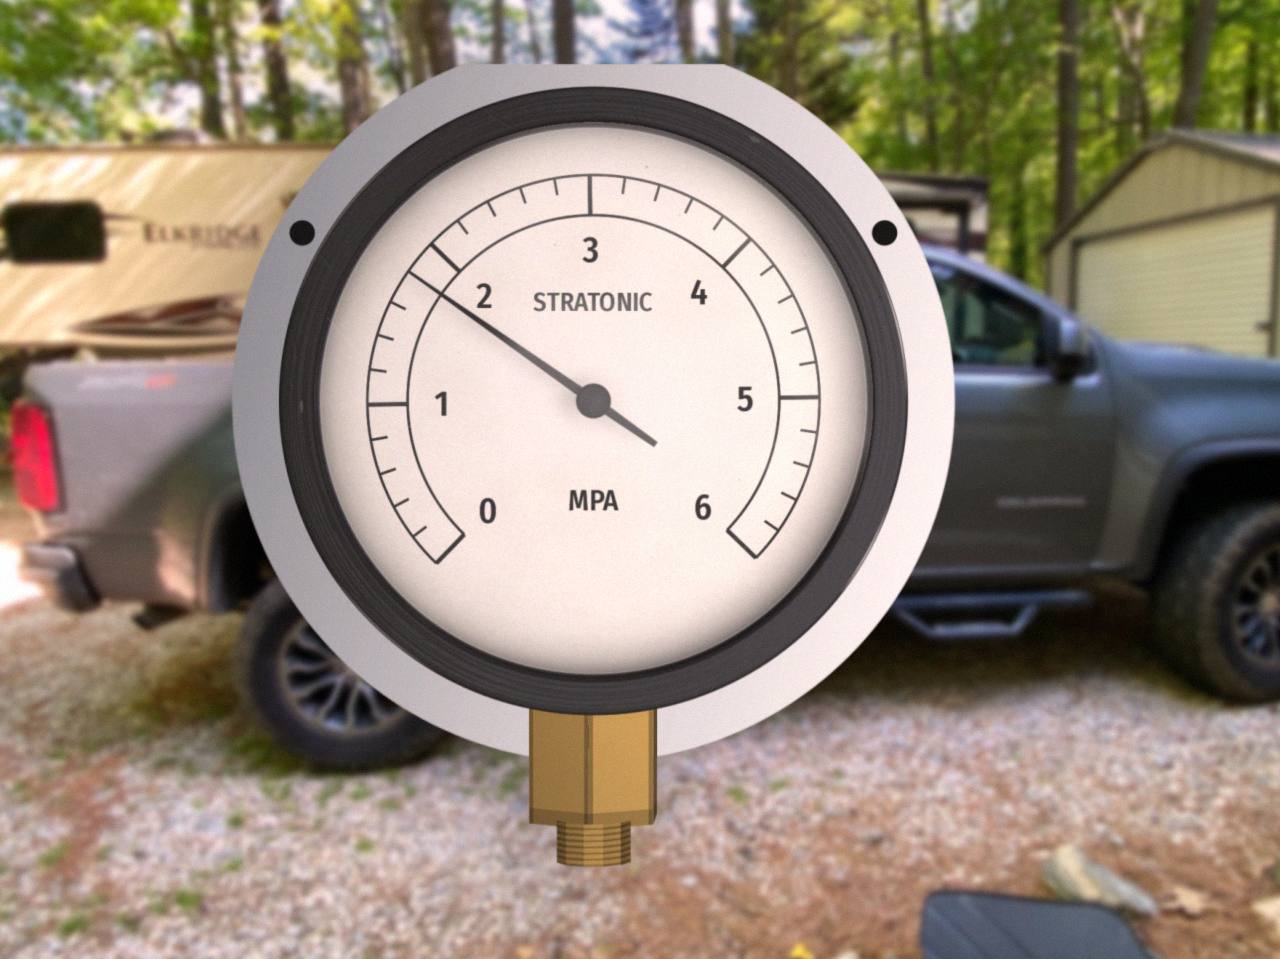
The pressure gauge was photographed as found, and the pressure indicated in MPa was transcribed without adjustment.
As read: 1.8 MPa
